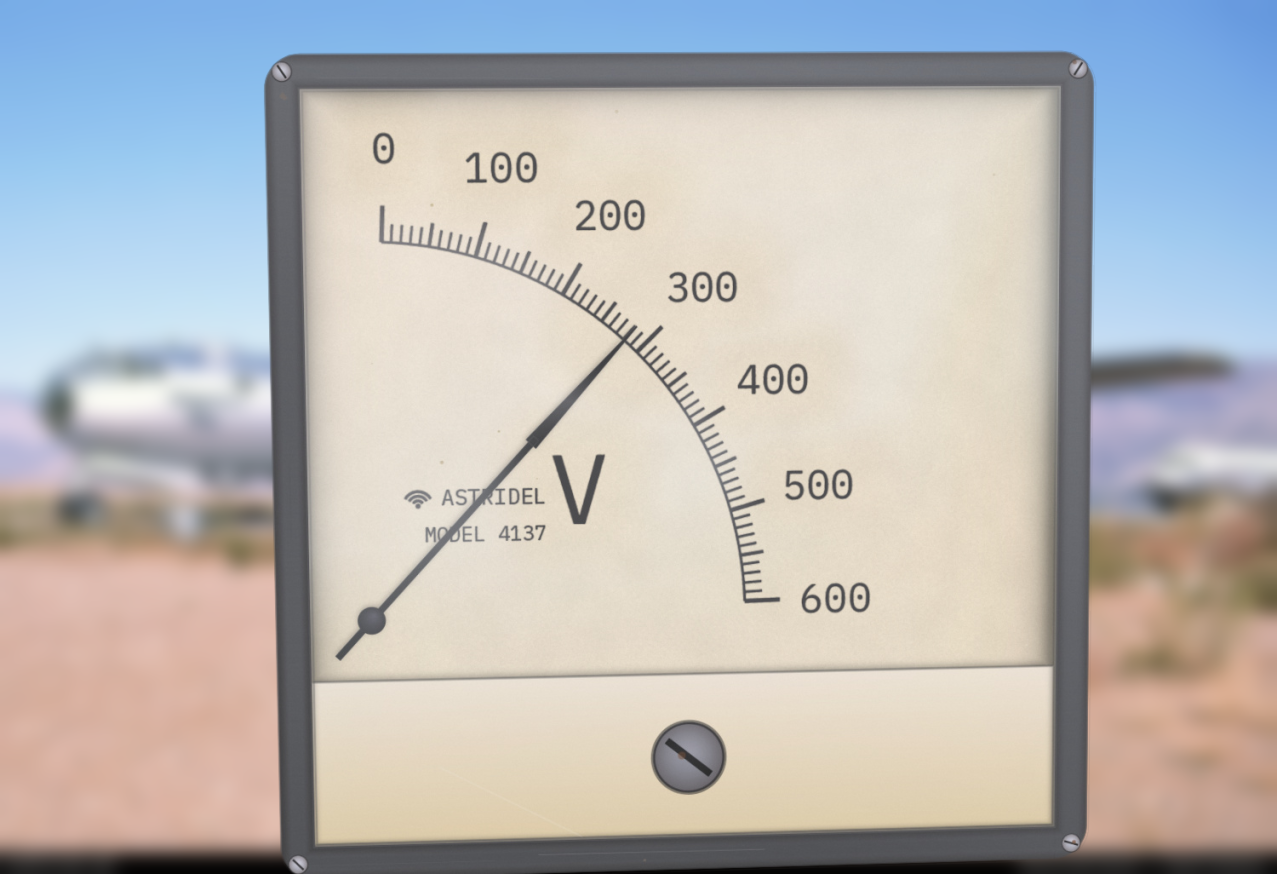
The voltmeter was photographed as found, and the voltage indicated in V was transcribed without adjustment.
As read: 280 V
